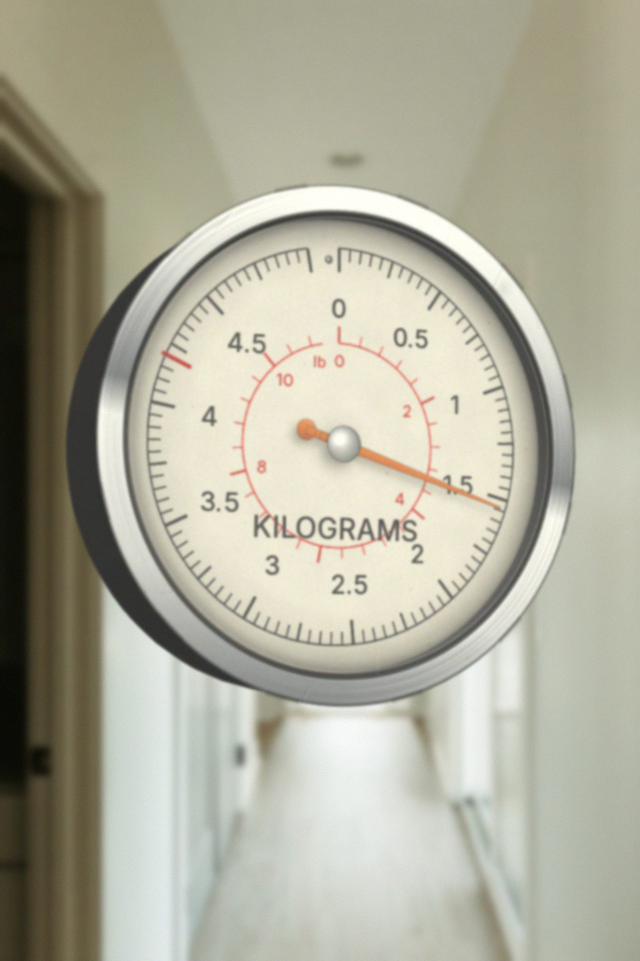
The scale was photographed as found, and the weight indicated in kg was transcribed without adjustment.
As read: 1.55 kg
